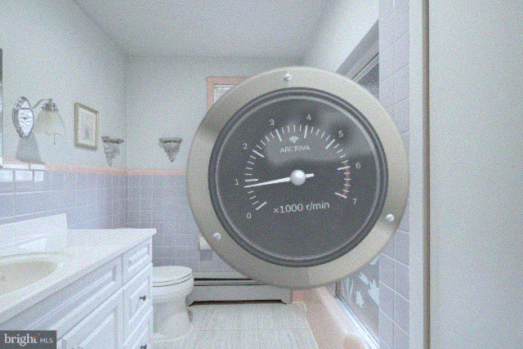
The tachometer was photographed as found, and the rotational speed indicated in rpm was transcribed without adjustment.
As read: 800 rpm
